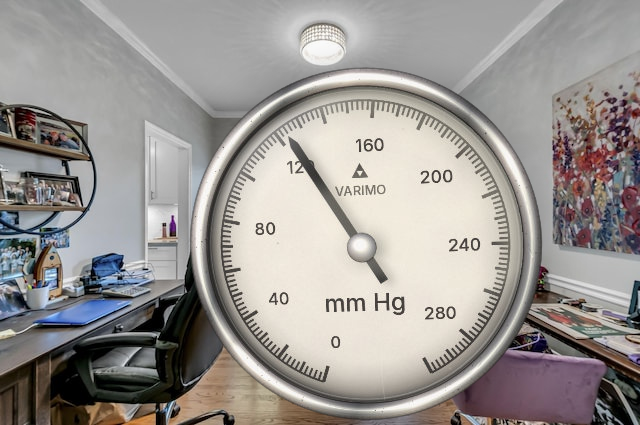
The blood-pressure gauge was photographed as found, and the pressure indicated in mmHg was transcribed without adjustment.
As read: 124 mmHg
